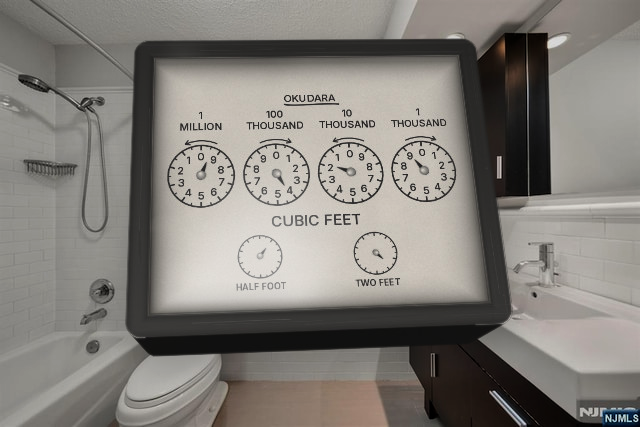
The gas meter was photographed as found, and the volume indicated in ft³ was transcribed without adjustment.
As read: 941900 ft³
